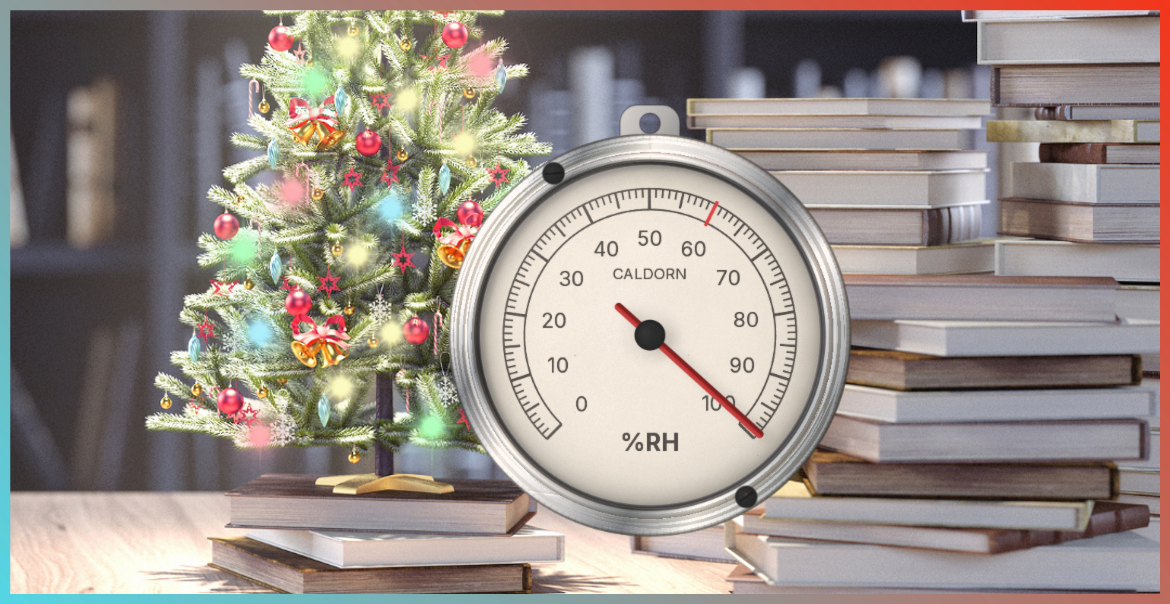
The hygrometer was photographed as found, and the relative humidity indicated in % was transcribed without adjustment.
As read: 99 %
